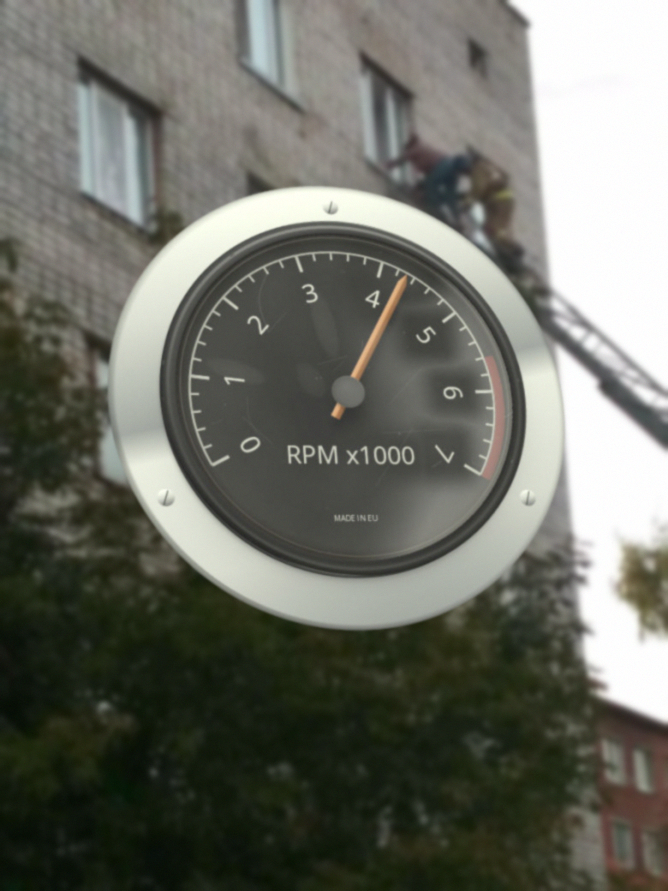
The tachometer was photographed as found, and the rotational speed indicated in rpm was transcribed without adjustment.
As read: 4300 rpm
